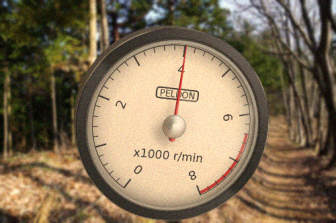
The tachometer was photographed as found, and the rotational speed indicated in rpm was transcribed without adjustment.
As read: 4000 rpm
